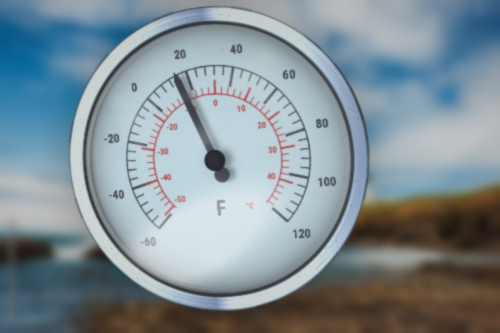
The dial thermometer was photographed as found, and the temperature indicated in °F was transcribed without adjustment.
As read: 16 °F
